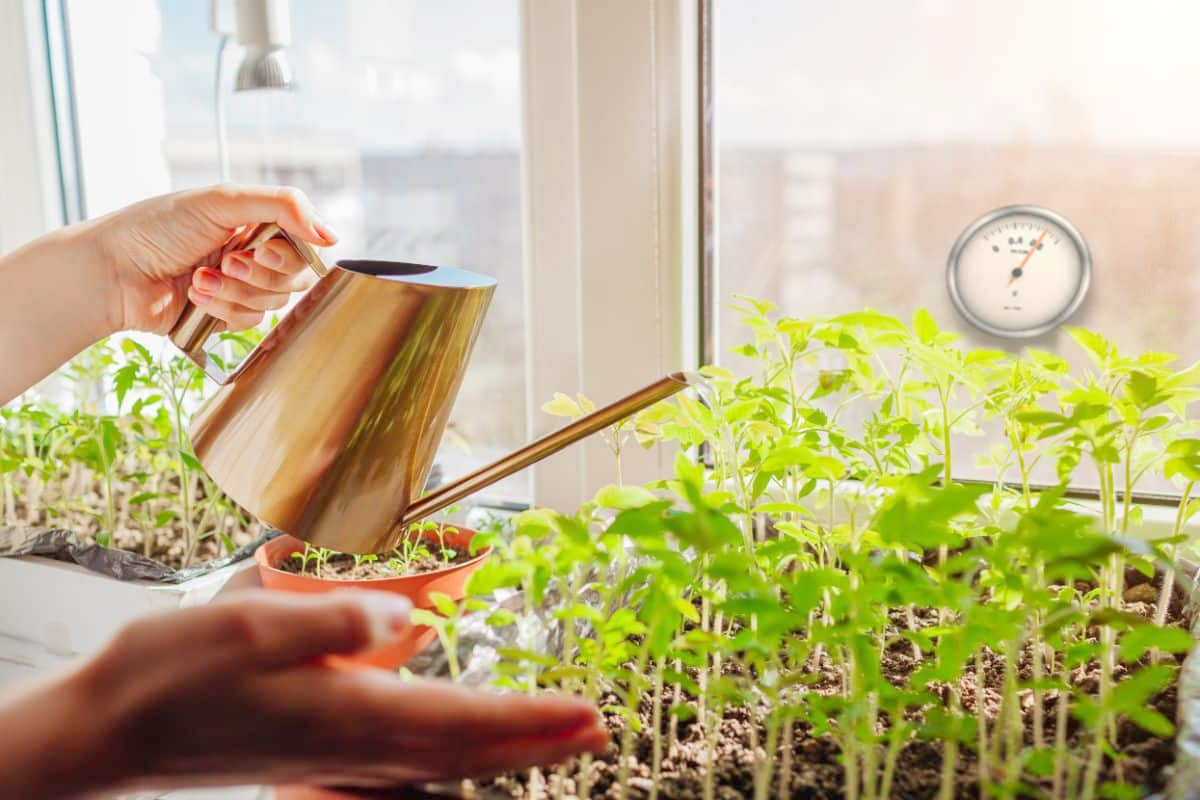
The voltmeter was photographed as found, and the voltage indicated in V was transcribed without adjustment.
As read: 0.8 V
